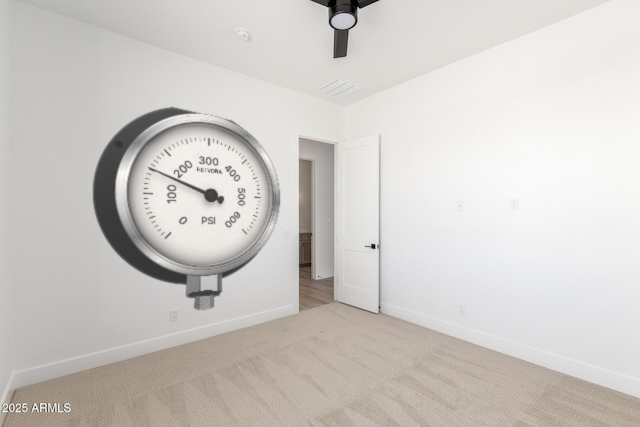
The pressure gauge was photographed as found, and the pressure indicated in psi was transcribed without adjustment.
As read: 150 psi
